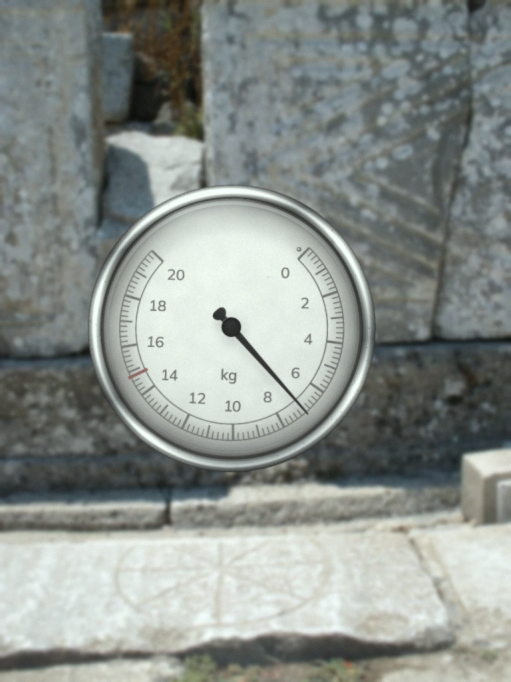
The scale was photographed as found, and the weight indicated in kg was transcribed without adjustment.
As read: 7 kg
